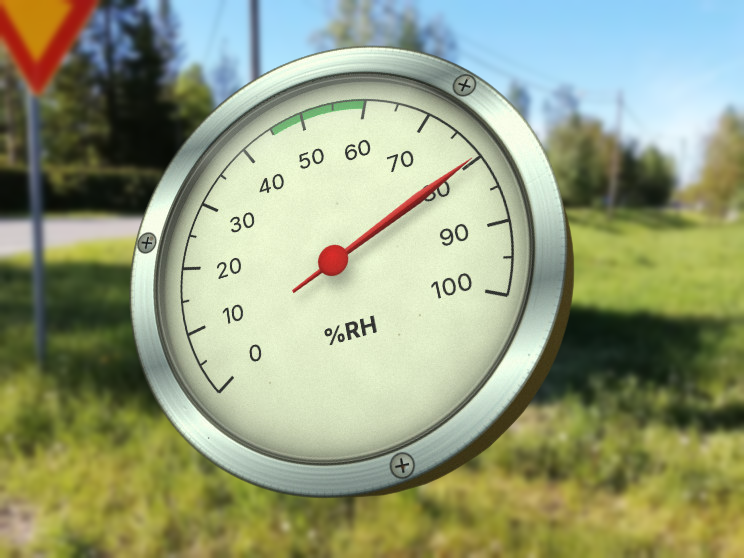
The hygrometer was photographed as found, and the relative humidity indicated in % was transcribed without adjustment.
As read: 80 %
